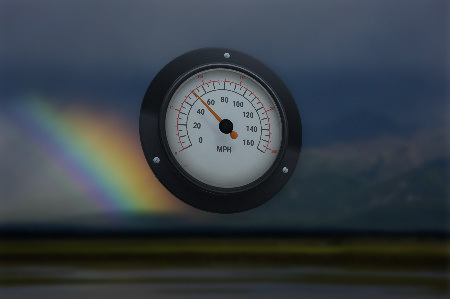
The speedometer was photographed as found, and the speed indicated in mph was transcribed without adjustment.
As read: 50 mph
